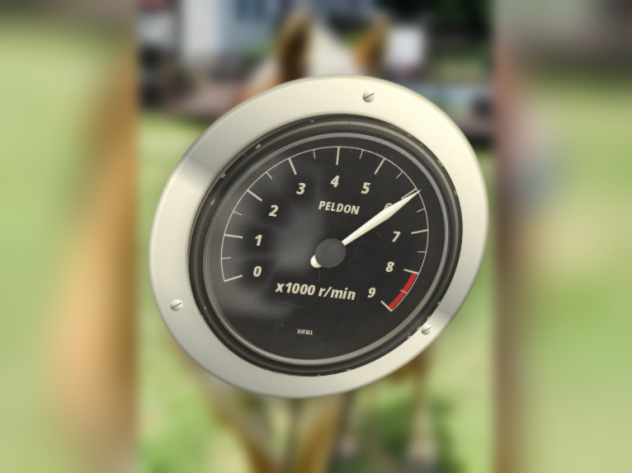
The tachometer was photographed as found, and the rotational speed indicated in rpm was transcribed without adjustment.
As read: 6000 rpm
